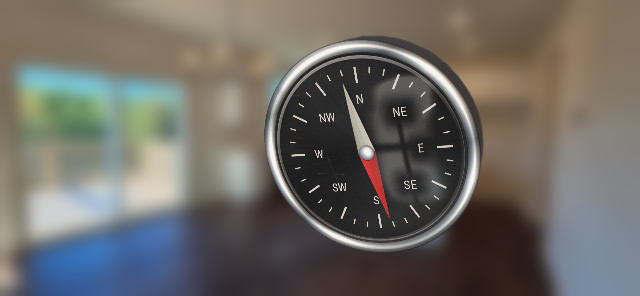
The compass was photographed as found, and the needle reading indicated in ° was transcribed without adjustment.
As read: 170 °
